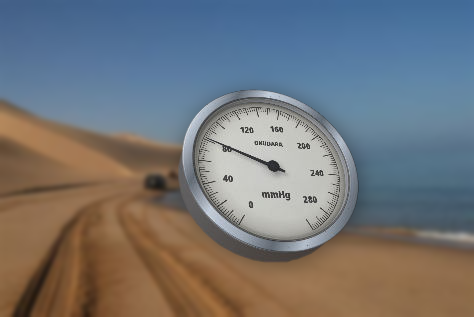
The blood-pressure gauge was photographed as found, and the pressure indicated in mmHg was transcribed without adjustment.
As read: 80 mmHg
